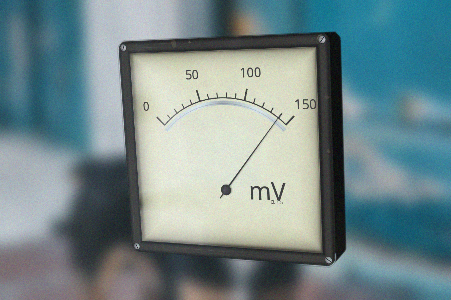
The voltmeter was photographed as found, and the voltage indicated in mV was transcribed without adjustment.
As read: 140 mV
